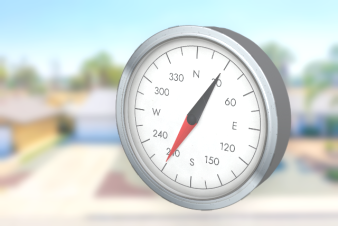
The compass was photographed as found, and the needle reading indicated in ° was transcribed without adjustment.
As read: 210 °
